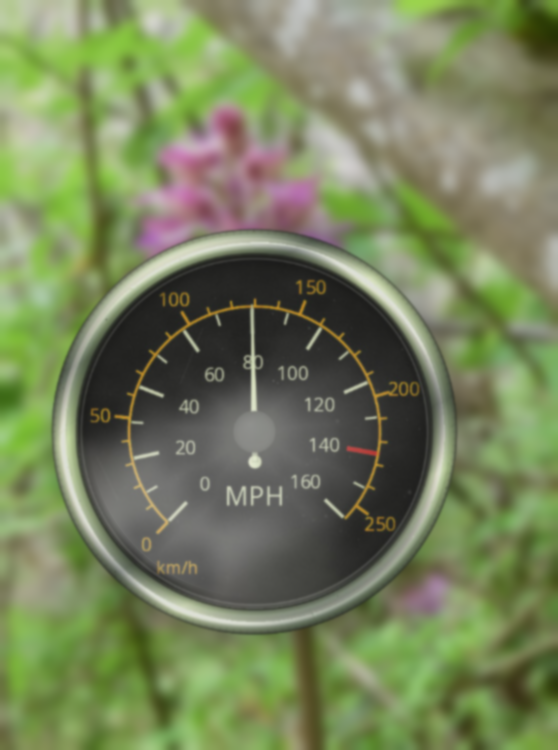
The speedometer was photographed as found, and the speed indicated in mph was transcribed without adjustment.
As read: 80 mph
